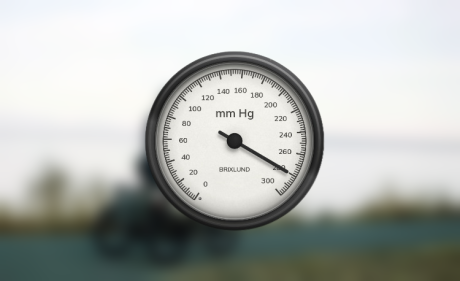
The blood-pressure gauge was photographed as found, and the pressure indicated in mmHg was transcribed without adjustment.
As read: 280 mmHg
